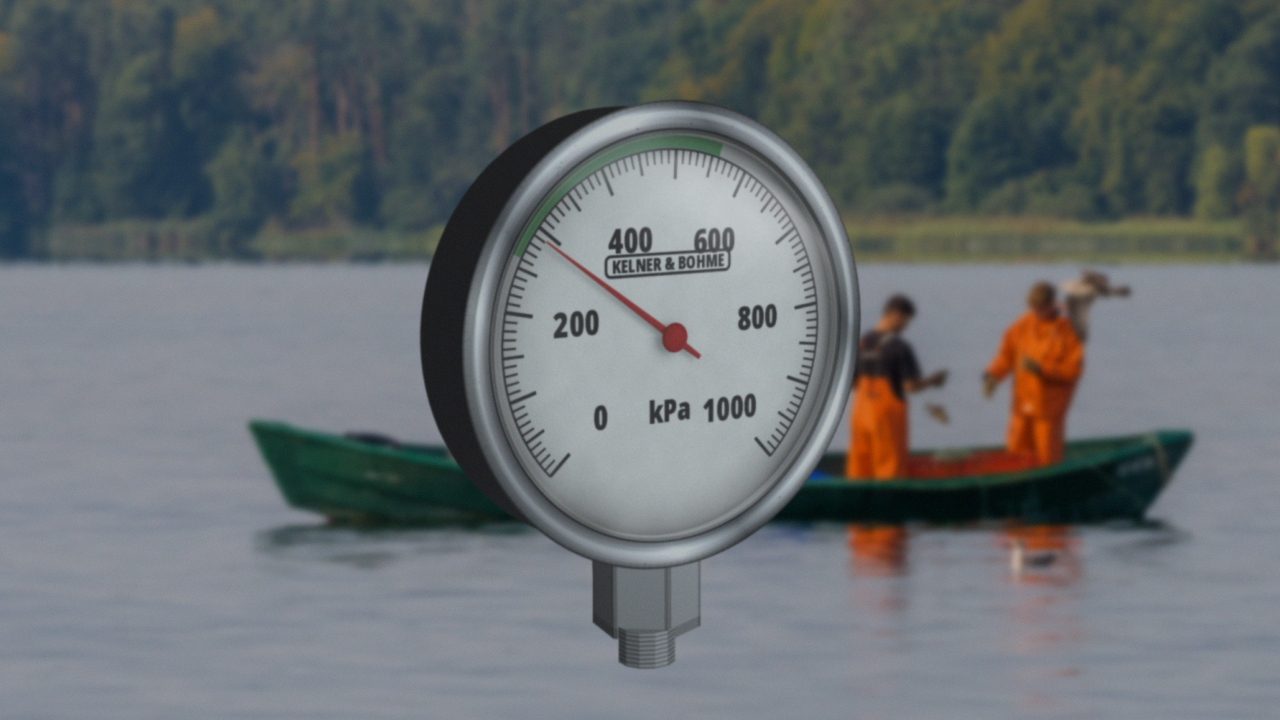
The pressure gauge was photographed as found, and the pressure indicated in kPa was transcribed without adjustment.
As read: 290 kPa
